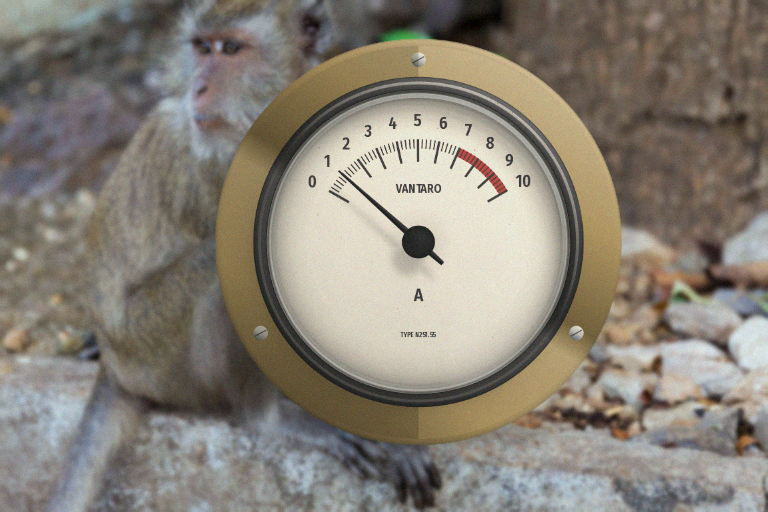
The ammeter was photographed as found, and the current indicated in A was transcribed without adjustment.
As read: 1 A
